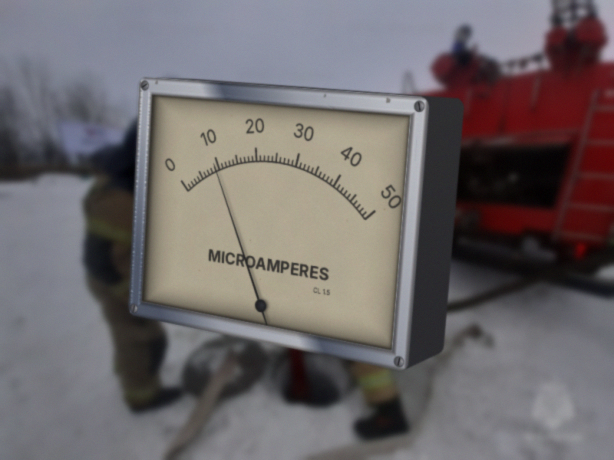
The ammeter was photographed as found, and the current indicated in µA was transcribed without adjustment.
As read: 10 µA
